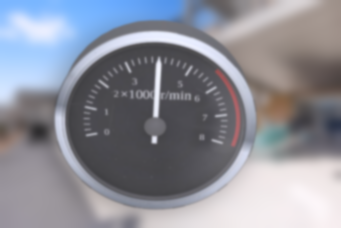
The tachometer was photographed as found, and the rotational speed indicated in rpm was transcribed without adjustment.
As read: 4000 rpm
